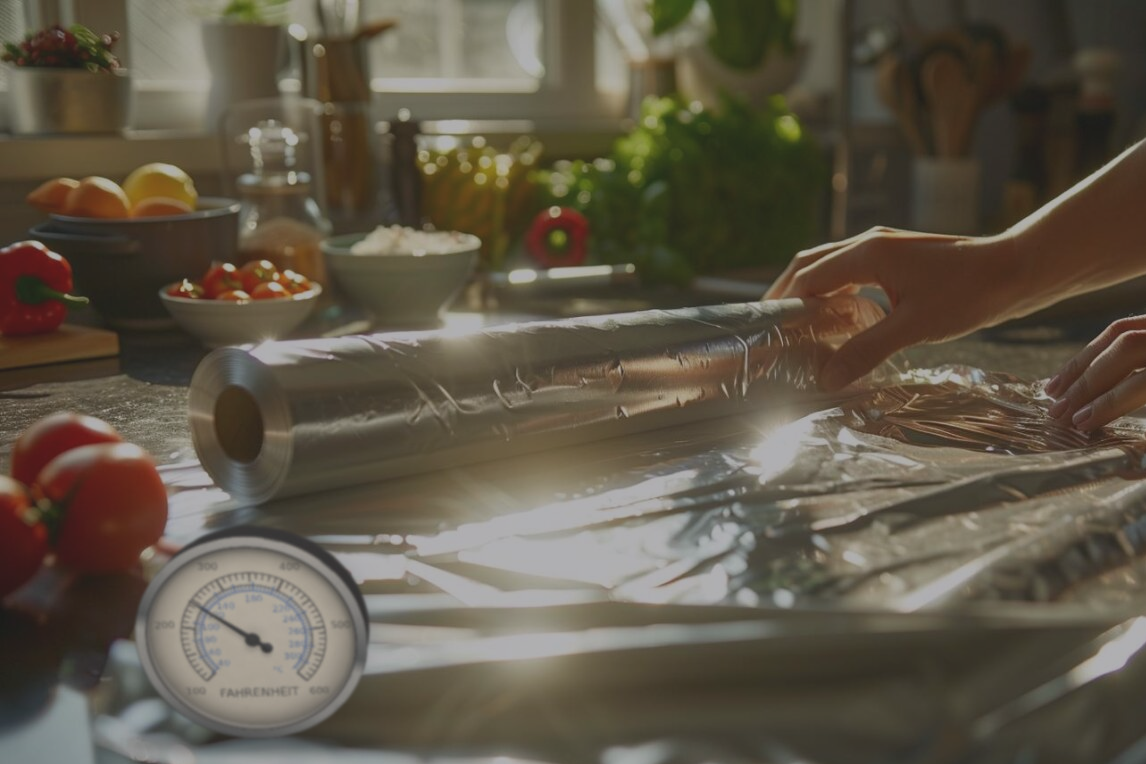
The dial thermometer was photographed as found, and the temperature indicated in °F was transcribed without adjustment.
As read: 250 °F
